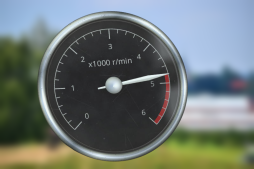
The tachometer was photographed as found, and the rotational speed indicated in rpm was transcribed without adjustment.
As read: 4800 rpm
